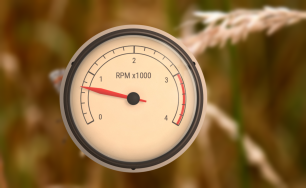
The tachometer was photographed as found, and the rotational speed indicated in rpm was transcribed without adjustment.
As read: 700 rpm
